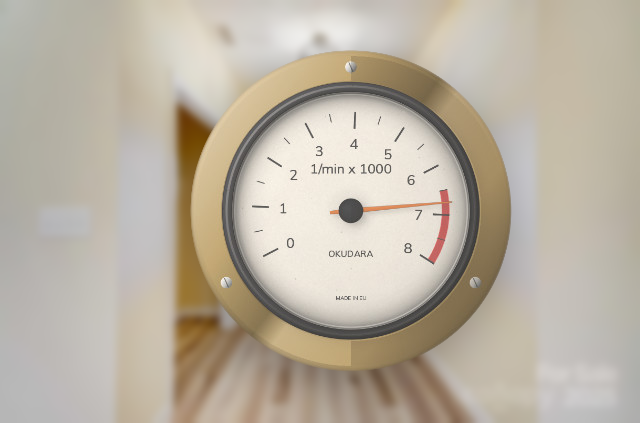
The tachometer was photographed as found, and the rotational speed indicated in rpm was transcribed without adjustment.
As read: 6750 rpm
